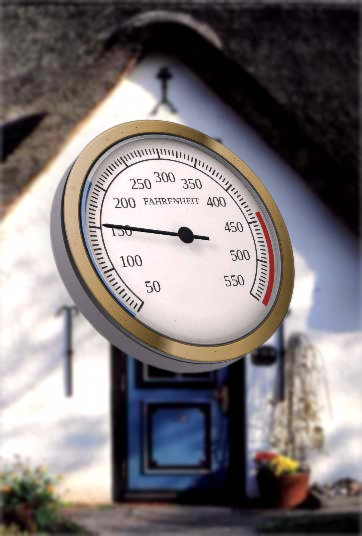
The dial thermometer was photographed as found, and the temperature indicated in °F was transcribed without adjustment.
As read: 150 °F
